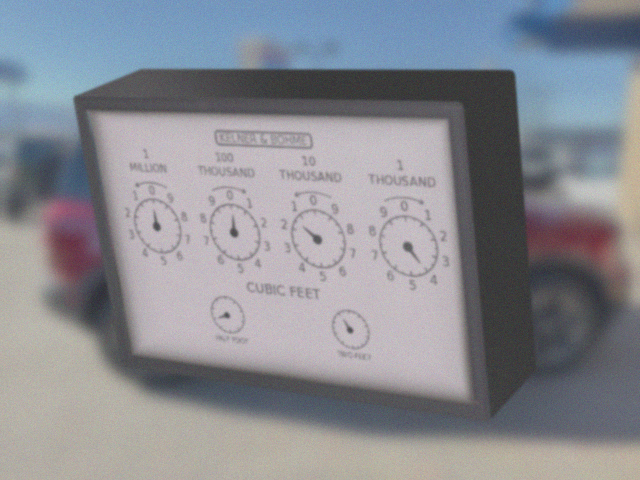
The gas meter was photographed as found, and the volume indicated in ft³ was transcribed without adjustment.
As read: 1400 ft³
